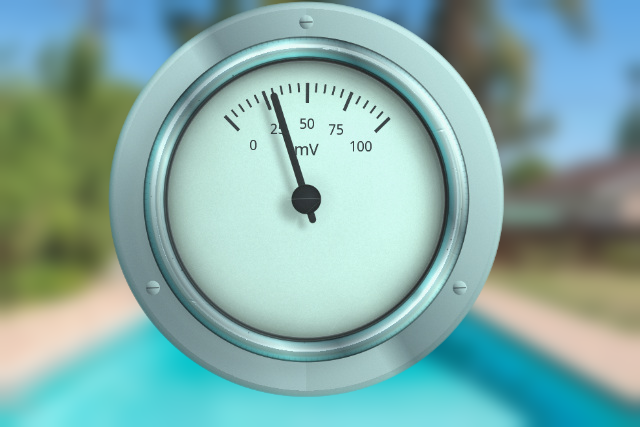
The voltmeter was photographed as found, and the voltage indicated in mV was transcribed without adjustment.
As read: 30 mV
